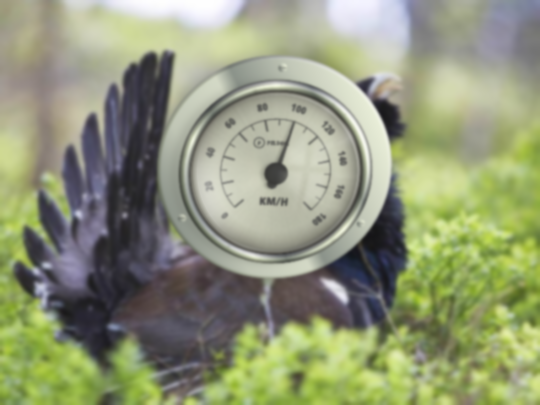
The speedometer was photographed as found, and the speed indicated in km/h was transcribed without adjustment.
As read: 100 km/h
